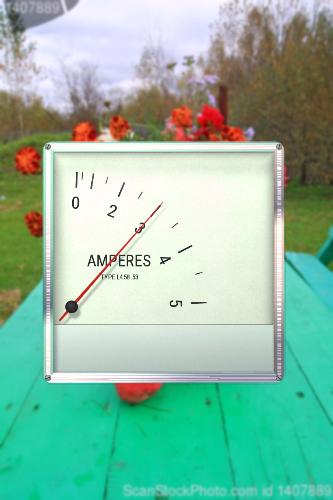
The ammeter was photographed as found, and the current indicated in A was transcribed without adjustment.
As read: 3 A
